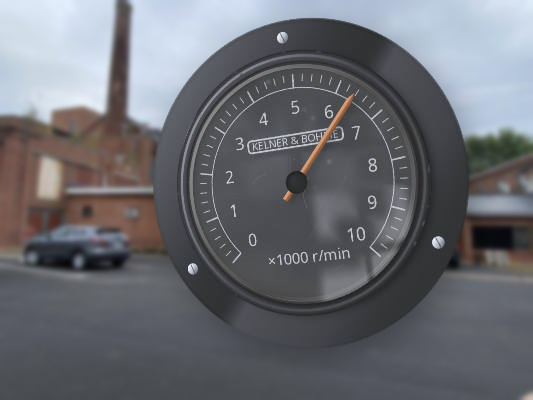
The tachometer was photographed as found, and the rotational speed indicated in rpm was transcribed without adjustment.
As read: 6400 rpm
